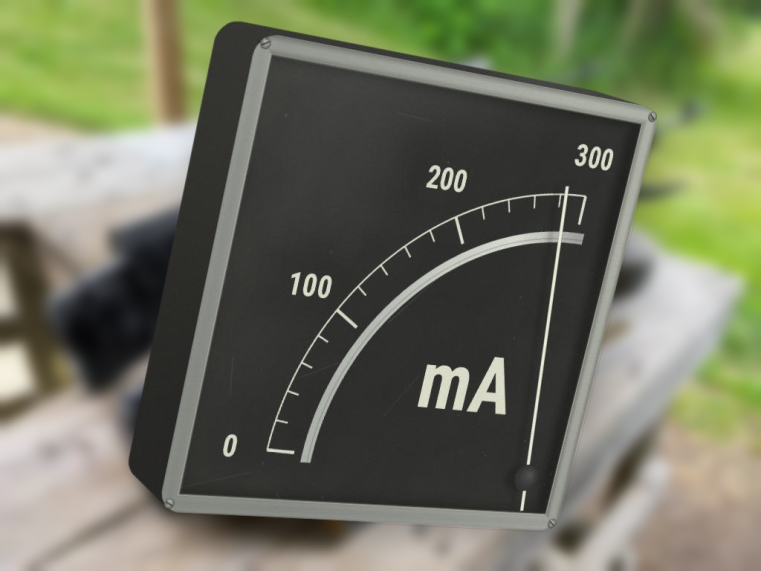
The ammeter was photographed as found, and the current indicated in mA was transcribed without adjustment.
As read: 280 mA
